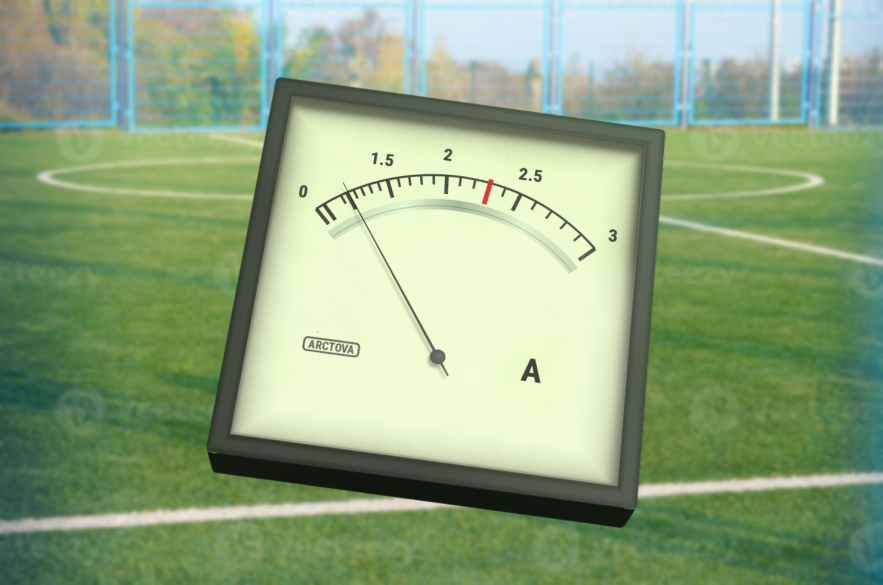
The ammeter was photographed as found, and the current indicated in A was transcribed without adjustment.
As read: 1 A
